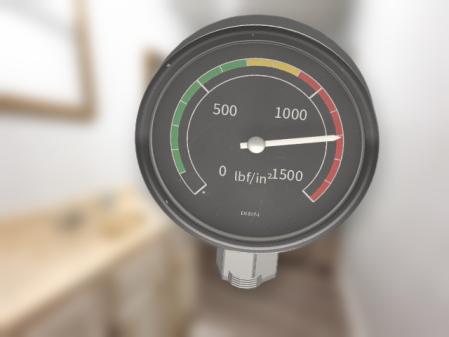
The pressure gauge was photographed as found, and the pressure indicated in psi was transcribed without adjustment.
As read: 1200 psi
